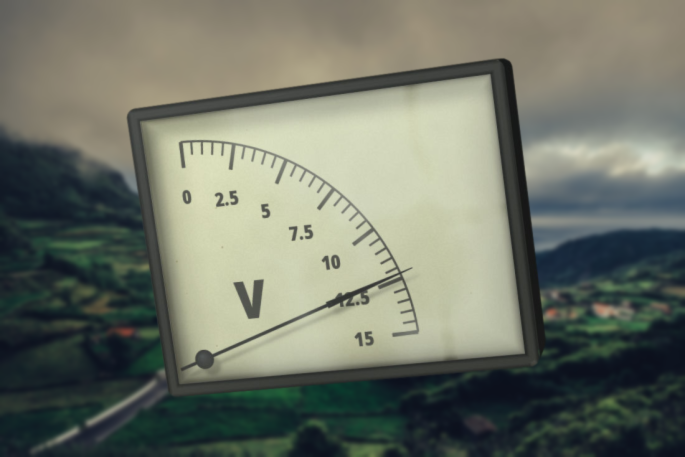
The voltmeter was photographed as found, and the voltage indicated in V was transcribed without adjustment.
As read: 12.25 V
